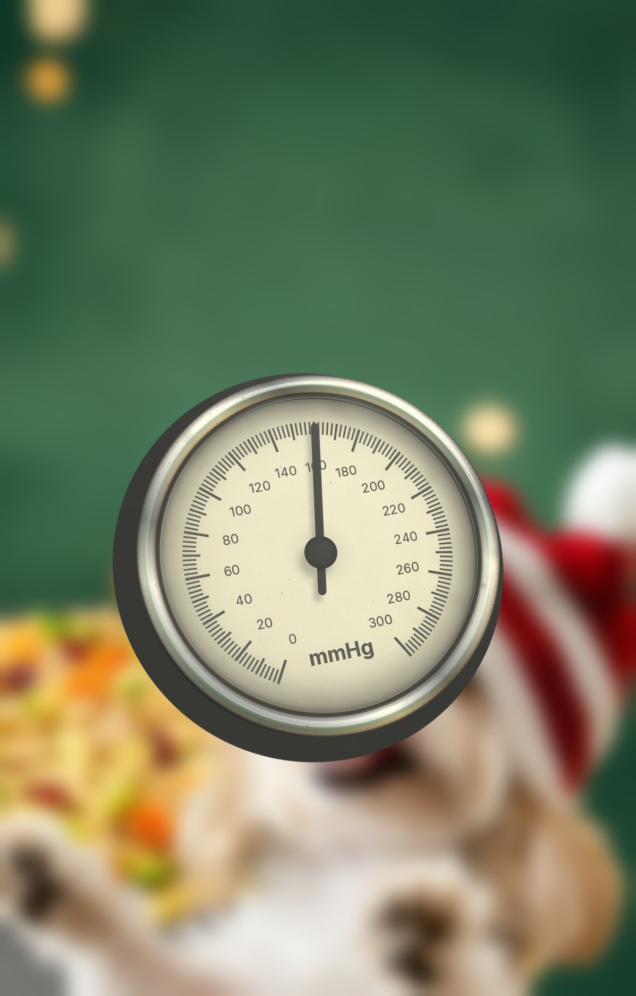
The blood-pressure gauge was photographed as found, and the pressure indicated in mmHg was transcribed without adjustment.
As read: 160 mmHg
